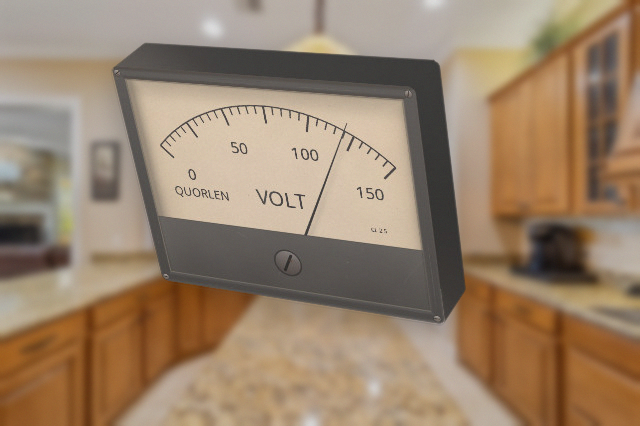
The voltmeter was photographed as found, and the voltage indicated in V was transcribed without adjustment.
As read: 120 V
